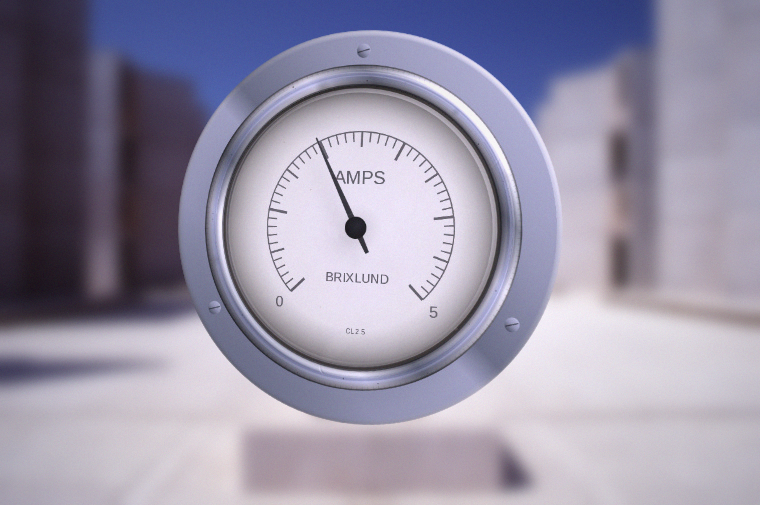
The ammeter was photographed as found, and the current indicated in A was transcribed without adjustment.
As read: 2 A
